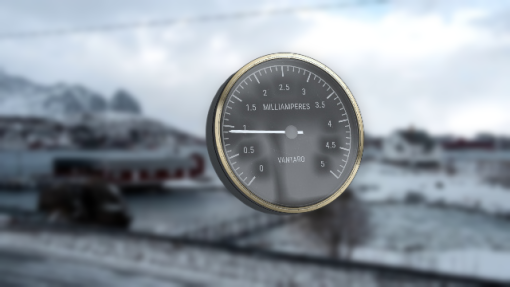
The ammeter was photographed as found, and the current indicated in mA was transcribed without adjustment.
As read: 0.9 mA
